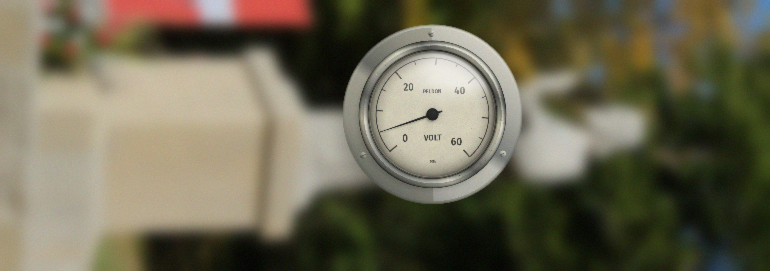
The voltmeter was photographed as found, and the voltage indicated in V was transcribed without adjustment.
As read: 5 V
